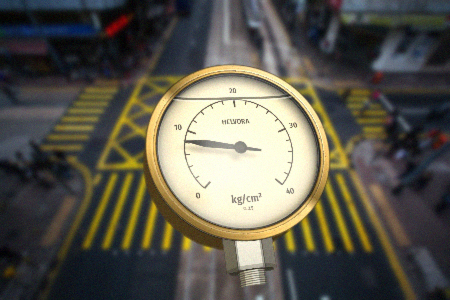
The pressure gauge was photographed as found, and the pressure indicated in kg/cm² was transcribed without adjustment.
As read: 8 kg/cm²
